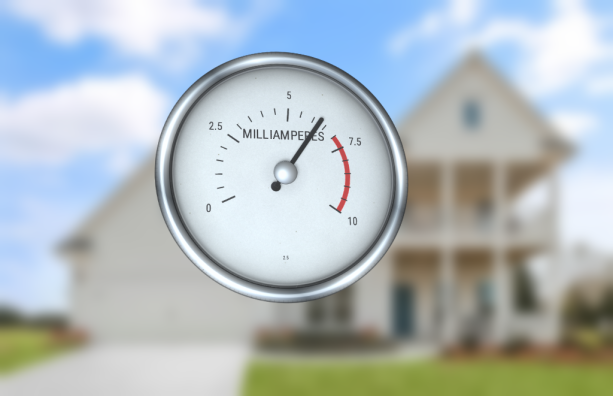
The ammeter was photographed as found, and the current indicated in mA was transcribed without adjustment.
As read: 6.25 mA
